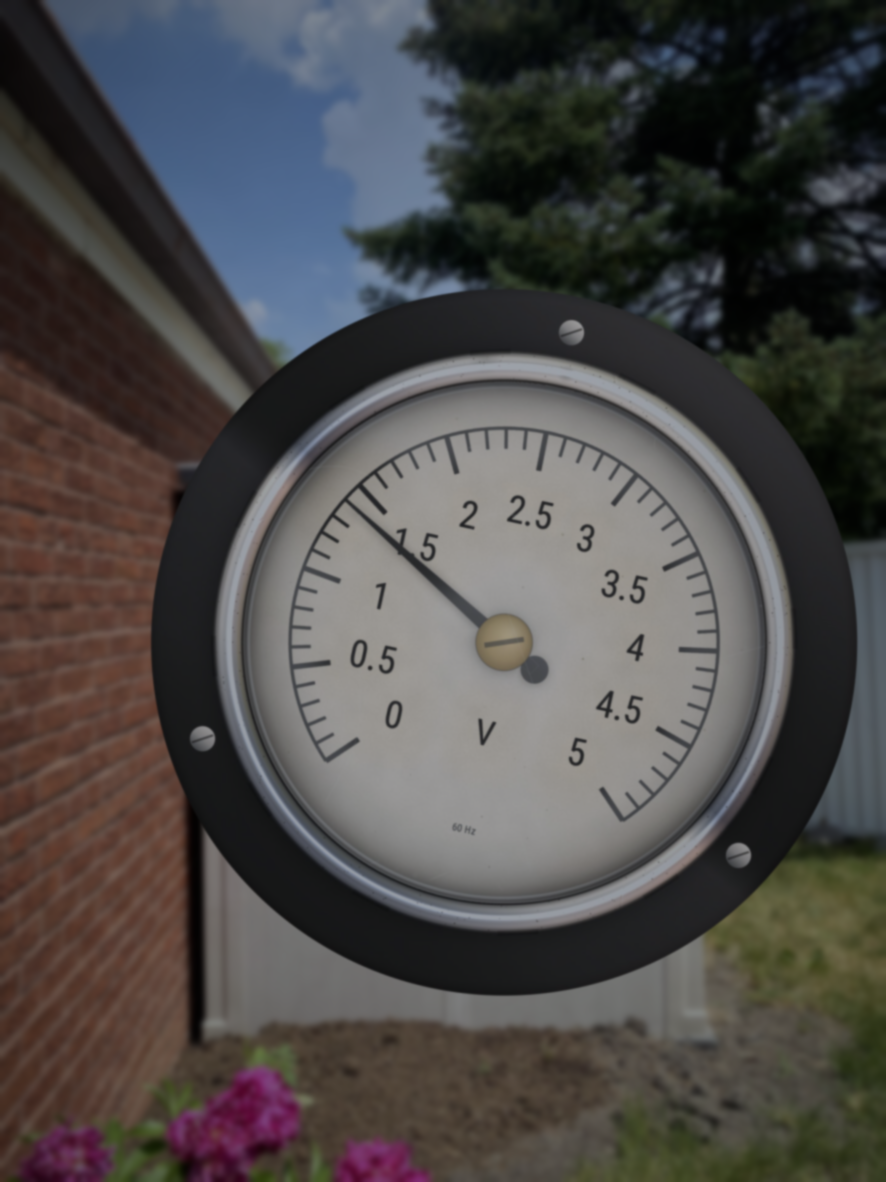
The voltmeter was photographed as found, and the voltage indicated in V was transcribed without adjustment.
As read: 1.4 V
